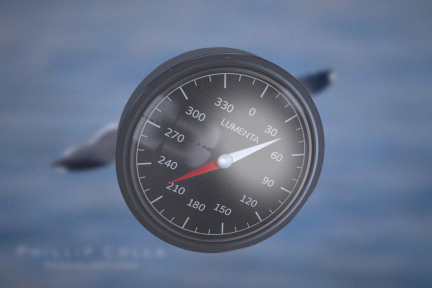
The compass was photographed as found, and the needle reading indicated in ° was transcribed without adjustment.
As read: 220 °
